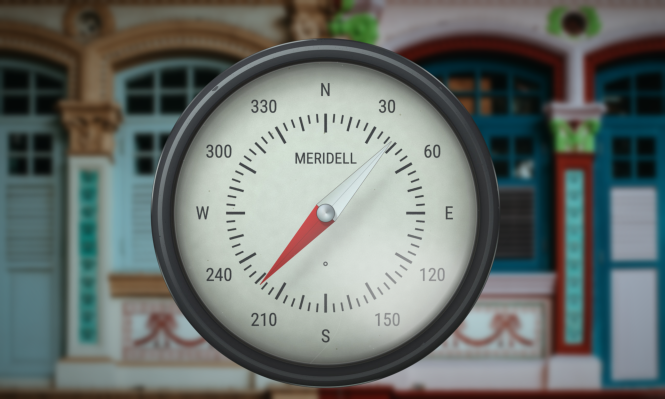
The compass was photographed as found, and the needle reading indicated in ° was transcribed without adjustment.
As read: 222.5 °
